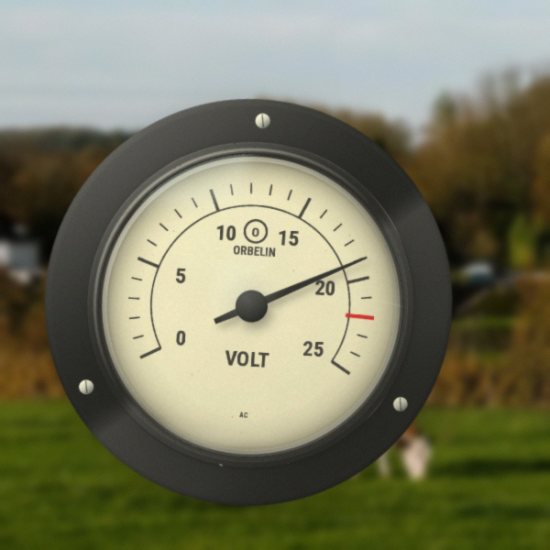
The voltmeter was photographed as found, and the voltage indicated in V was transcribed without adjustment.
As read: 19 V
